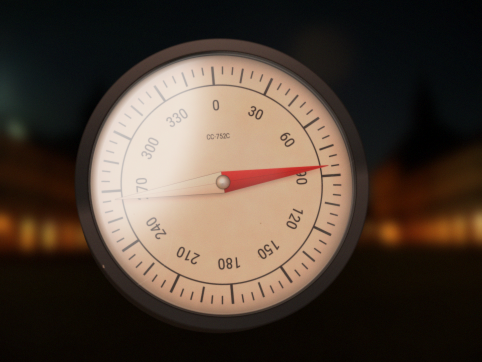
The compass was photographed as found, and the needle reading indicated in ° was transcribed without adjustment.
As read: 85 °
